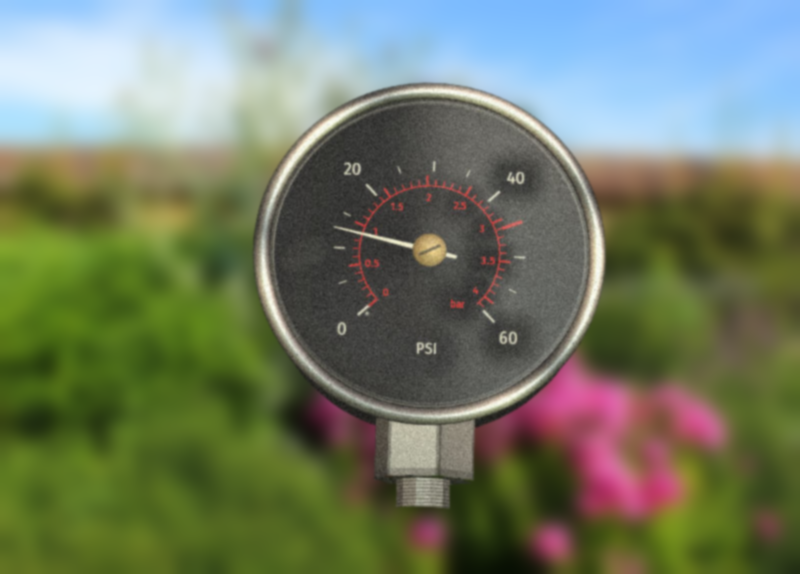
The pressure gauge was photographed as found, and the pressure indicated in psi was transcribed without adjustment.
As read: 12.5 psi
